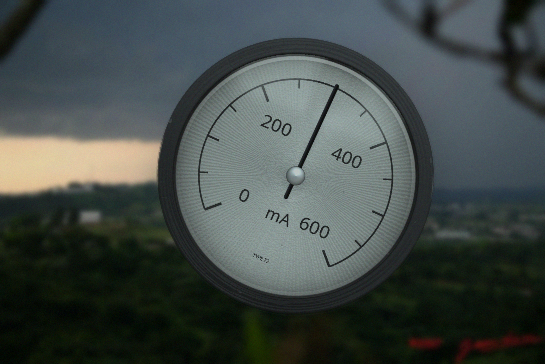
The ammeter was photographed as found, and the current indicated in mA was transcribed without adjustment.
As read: 300 mA
